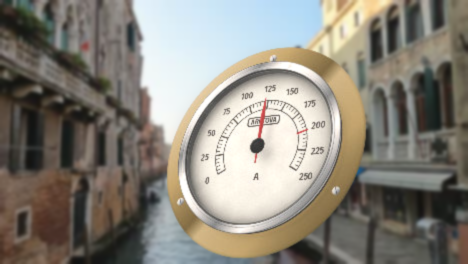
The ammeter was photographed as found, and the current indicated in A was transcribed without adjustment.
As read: 125 A
